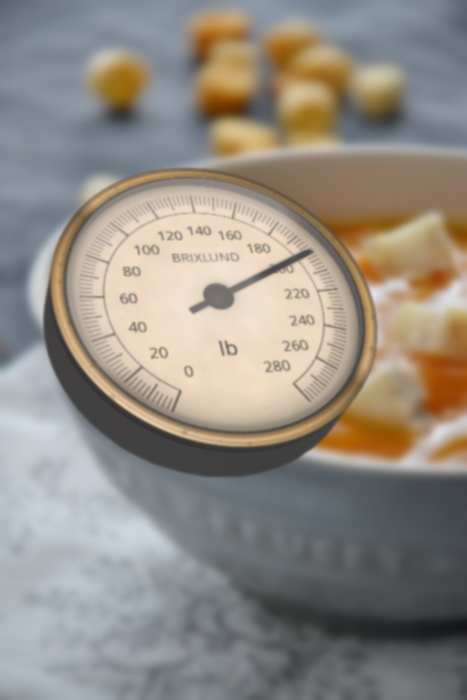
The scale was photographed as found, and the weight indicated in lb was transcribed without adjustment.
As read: 200 lb
